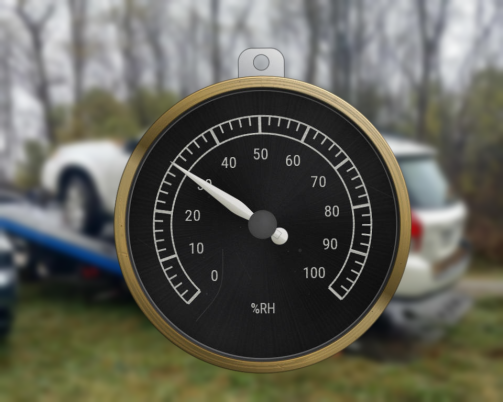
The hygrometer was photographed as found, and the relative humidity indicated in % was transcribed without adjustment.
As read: 30 %
